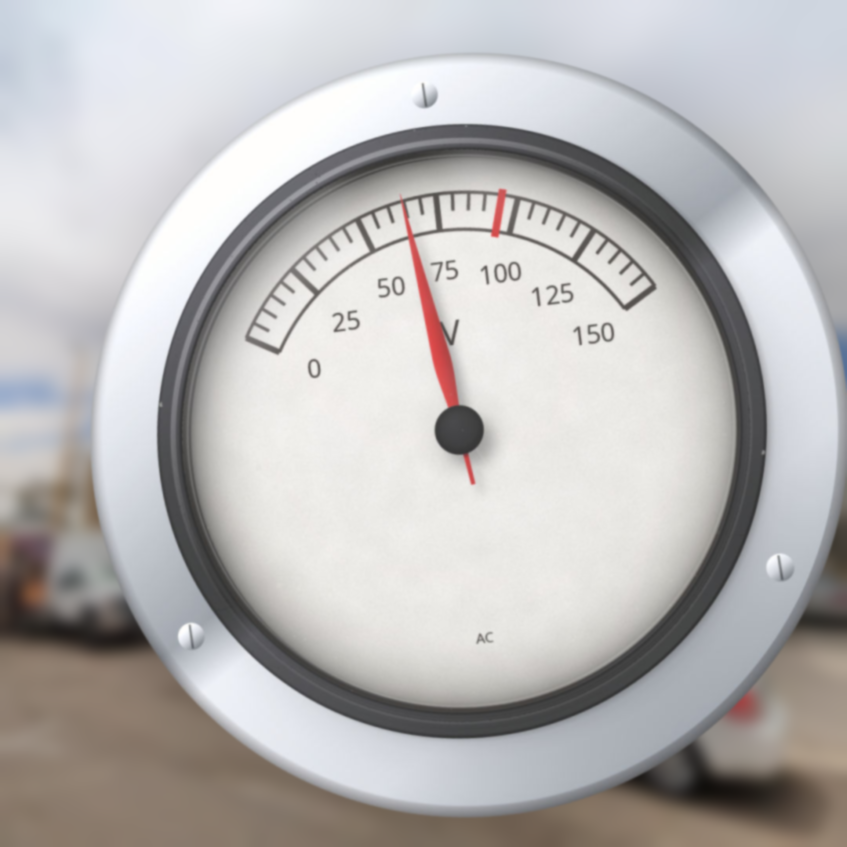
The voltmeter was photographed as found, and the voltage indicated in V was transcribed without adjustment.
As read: 65 V
